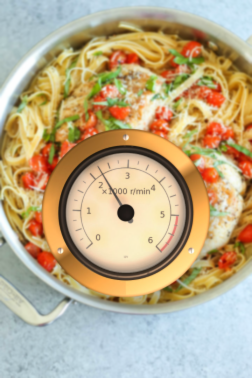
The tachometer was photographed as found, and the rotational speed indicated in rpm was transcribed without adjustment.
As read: 2250 rpm
